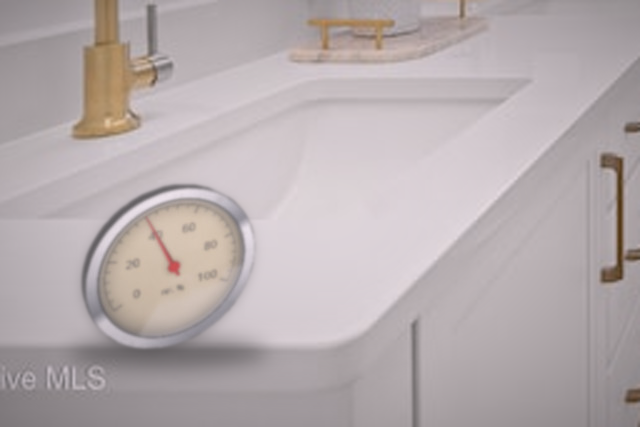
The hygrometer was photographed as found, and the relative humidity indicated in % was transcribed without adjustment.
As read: 40 %
